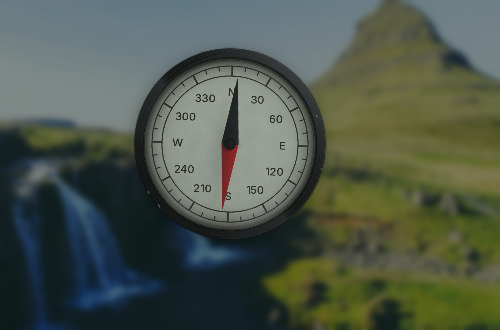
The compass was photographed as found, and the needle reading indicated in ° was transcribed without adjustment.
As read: 185 °
